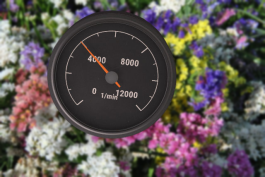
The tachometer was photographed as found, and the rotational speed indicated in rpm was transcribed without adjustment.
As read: 4000 rpm
